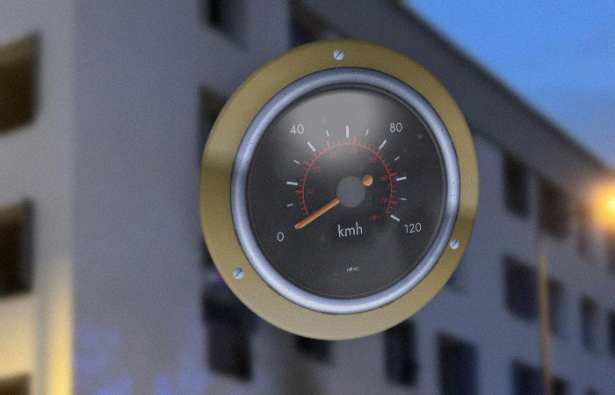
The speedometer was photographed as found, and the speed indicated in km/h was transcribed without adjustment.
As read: 0 km/h
